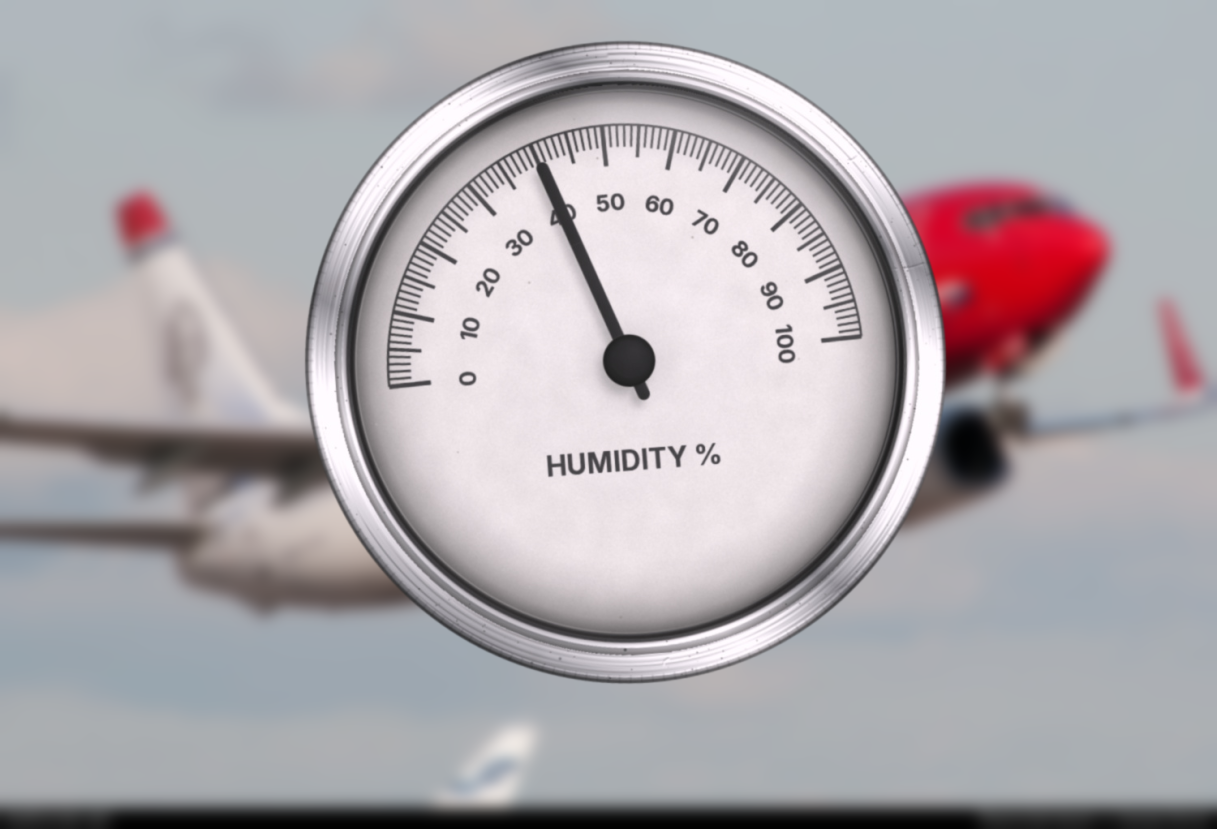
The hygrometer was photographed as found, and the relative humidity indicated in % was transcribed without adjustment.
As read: 40 %
